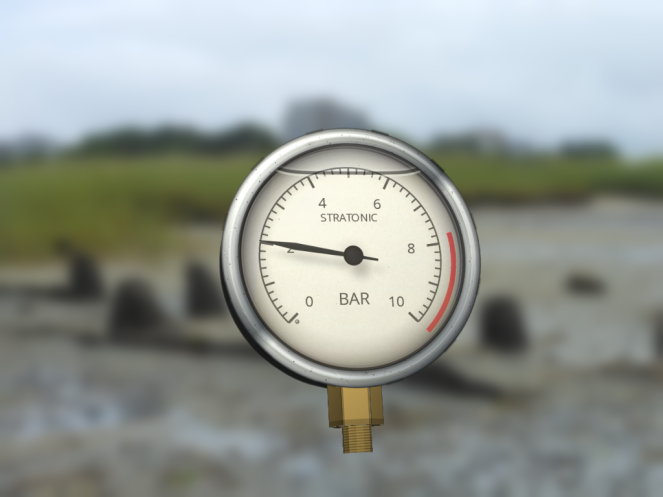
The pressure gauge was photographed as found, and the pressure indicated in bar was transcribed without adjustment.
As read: 2 bar
